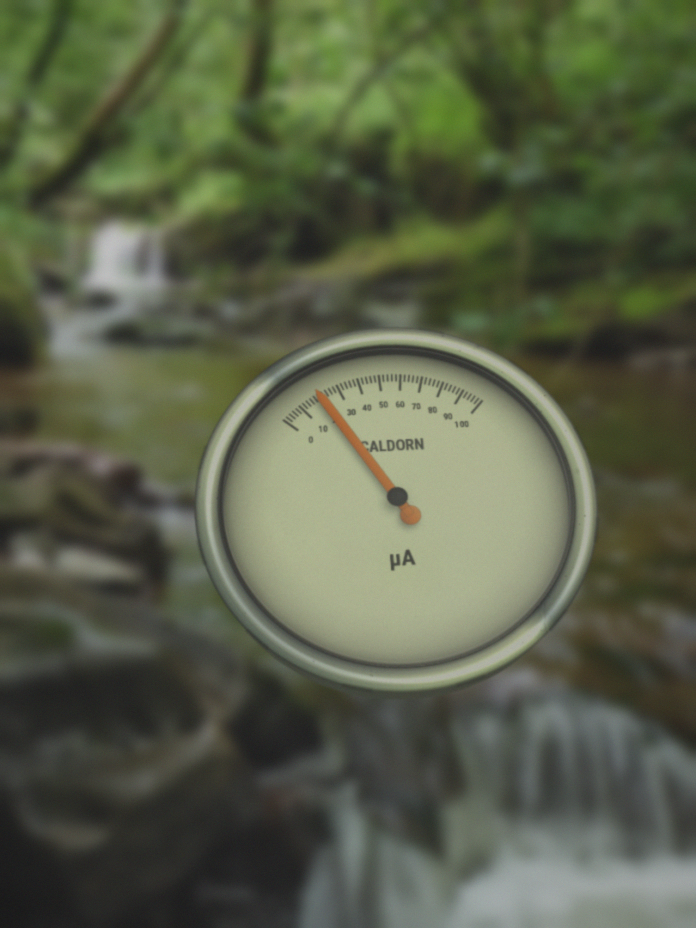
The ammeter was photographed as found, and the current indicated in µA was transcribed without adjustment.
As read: 20 µA
